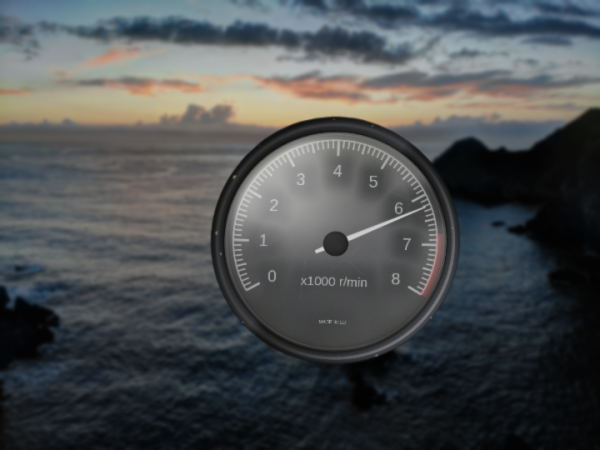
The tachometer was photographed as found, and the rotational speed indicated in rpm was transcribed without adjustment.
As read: 6200 rpm
